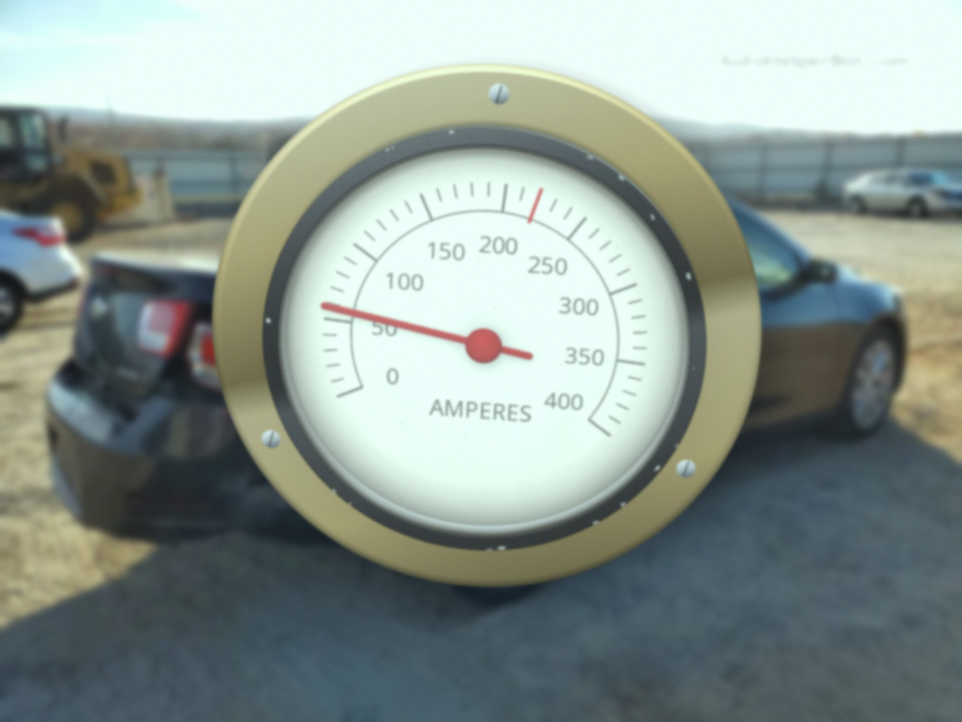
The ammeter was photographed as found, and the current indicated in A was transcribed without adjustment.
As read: 60 A
